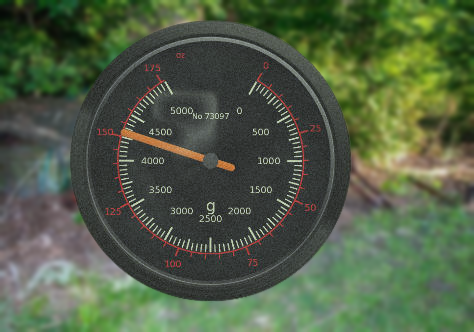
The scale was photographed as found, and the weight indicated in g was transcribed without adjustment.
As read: 4300 g
